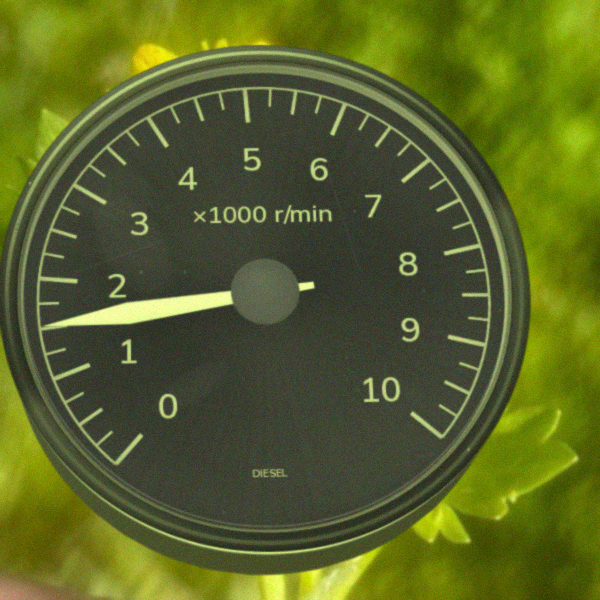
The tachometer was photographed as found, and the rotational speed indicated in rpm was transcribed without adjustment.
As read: 1500 rpm
